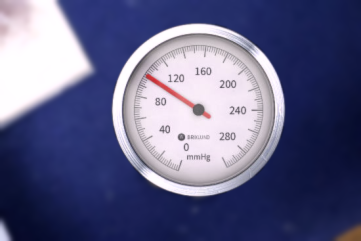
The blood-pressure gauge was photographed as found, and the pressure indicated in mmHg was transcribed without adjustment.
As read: 100 mmHg
